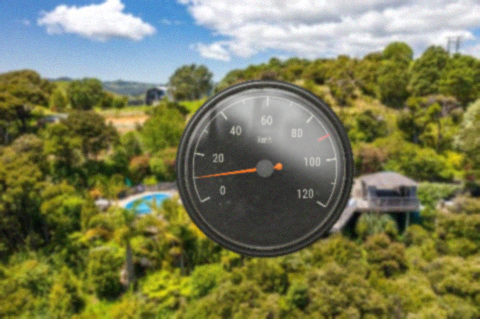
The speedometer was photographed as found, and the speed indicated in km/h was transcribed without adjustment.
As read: 10 km/h
